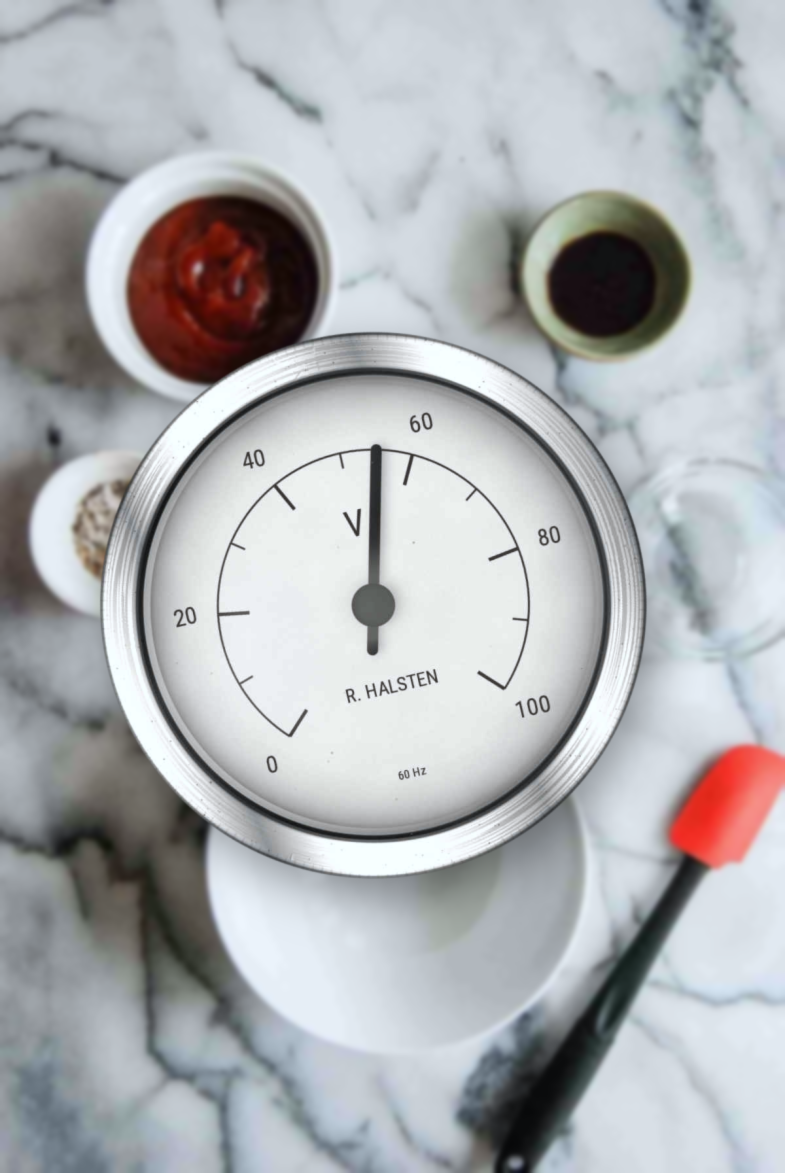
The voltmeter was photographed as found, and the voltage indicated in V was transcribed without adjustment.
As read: 55 V
